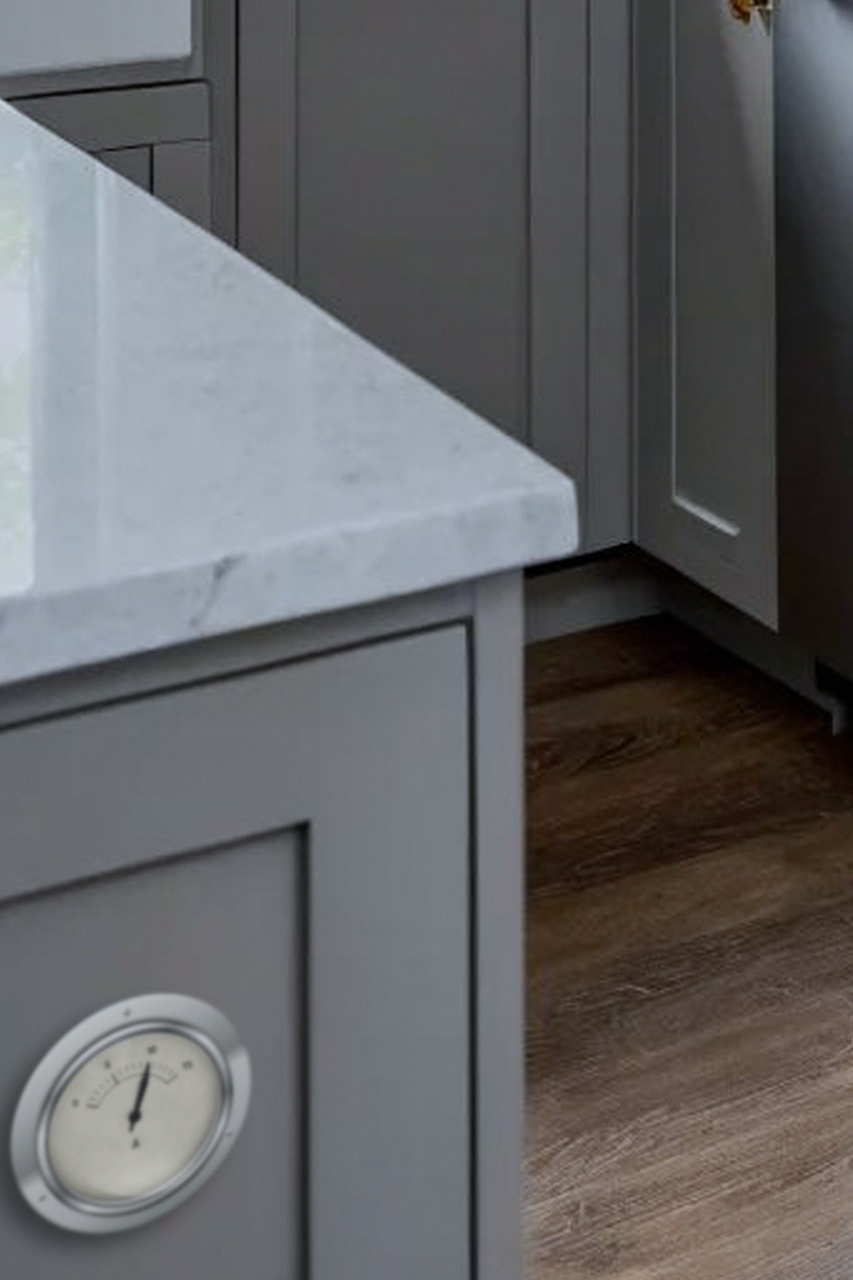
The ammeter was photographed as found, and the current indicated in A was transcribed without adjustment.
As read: 10 A
